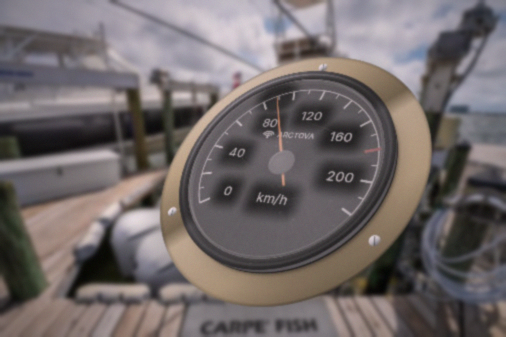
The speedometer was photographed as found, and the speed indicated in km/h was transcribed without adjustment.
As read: 90 km/h
